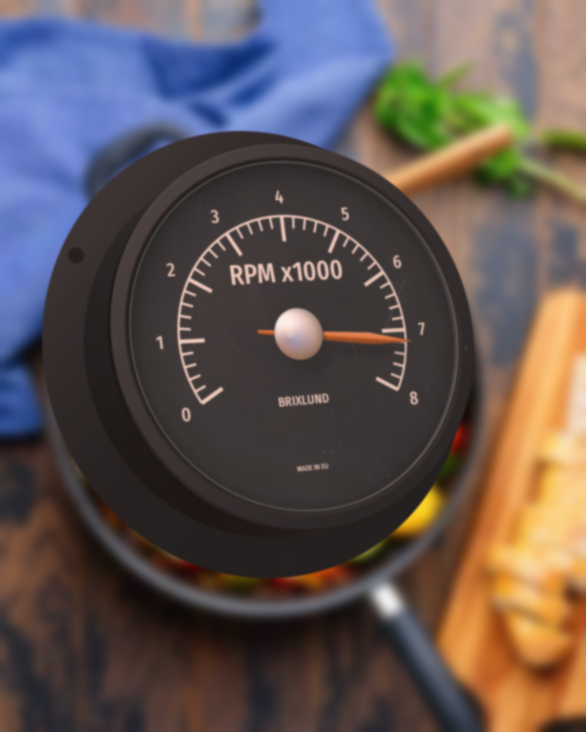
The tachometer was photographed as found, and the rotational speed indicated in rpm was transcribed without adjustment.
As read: 7200 rpm
